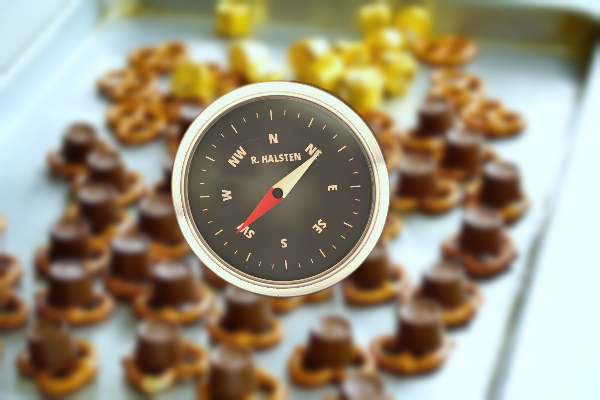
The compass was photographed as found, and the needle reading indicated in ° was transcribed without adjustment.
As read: 230 °
